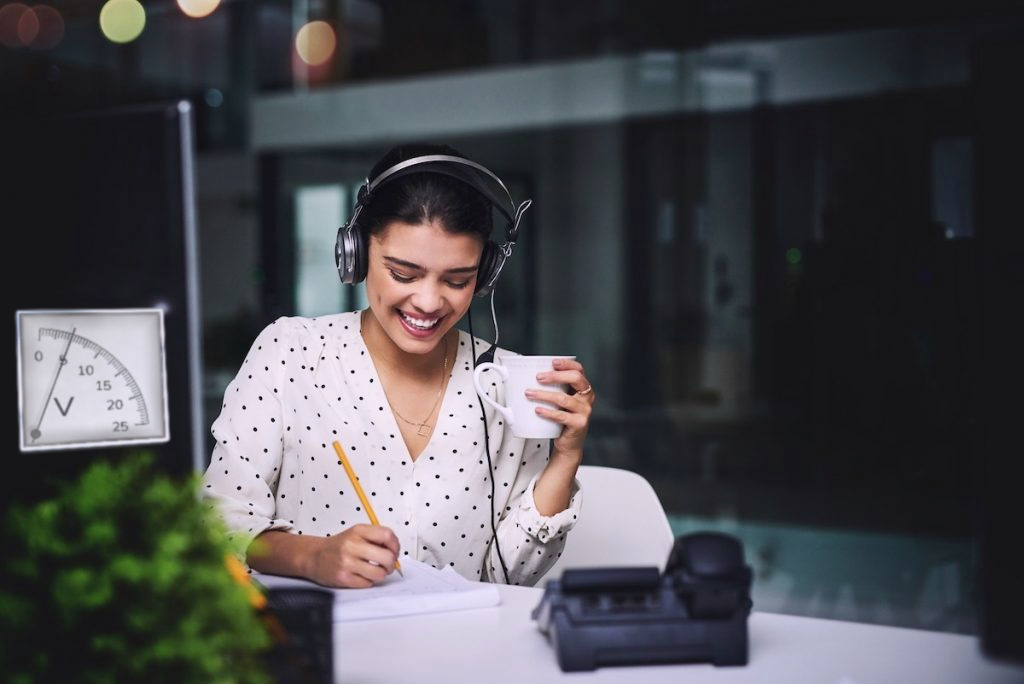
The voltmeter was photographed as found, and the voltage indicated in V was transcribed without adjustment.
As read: 5 V
